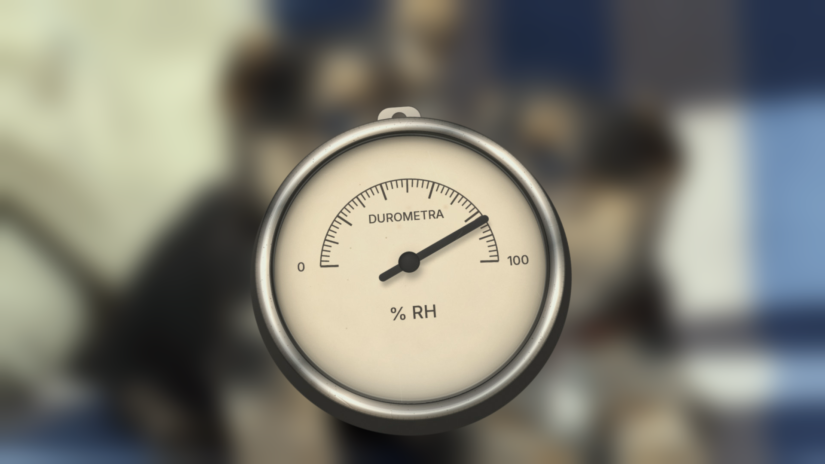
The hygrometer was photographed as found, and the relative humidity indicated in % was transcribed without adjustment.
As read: 84 %
